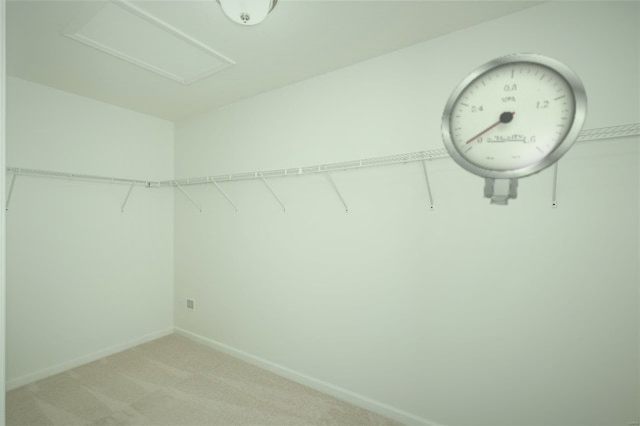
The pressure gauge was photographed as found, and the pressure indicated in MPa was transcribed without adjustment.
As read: 0.05 MPa
